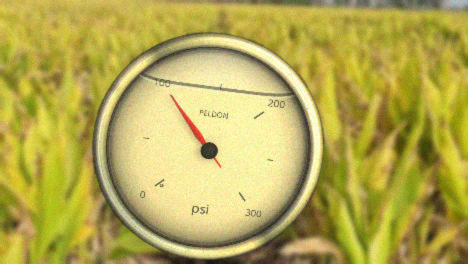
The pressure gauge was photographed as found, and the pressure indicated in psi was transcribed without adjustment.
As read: 100 psi
